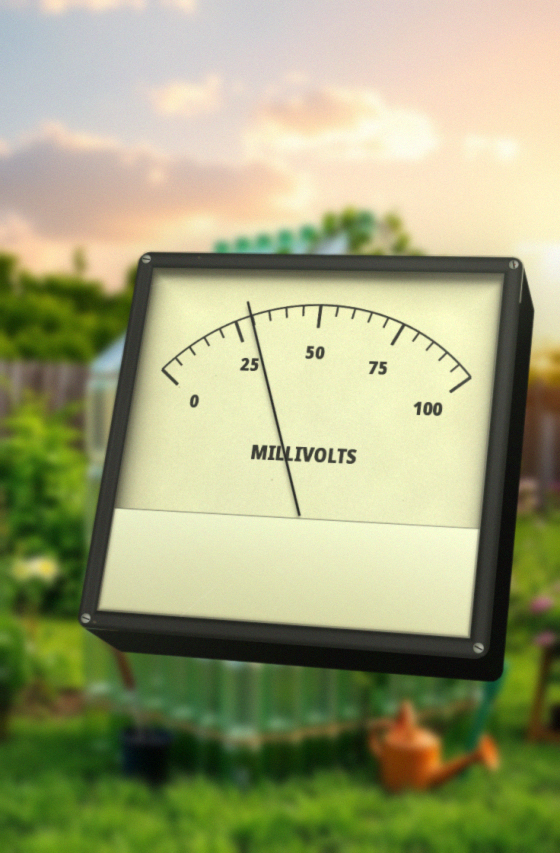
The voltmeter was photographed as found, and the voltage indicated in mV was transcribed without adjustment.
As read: 30 mV
